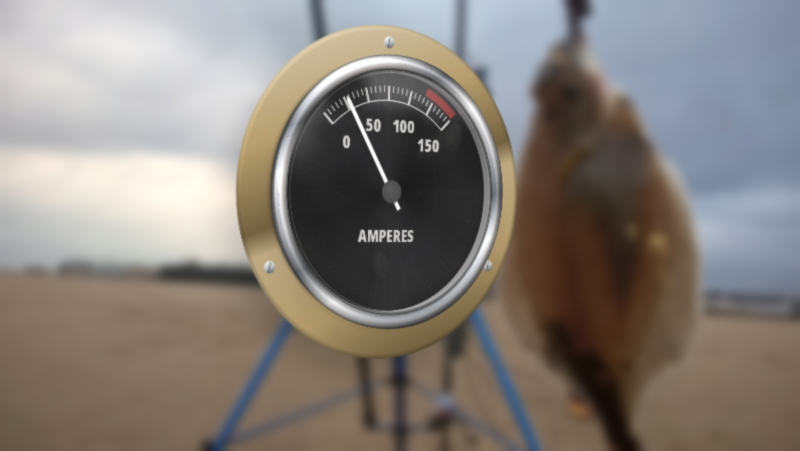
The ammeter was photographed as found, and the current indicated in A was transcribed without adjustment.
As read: 25 A
